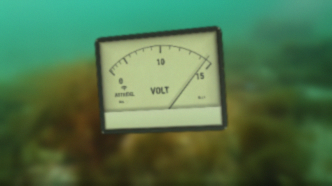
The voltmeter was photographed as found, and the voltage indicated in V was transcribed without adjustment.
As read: 14.5 V
